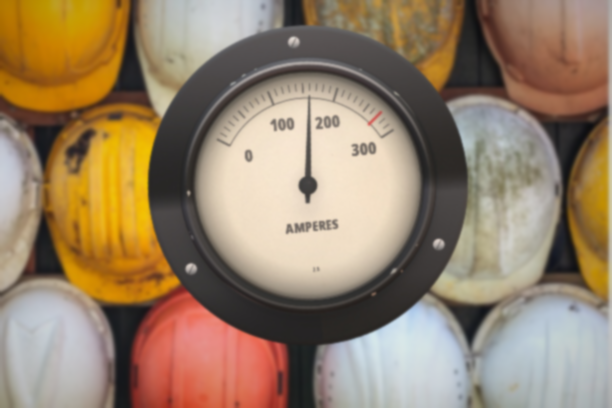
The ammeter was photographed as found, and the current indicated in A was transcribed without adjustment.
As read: 160 A
